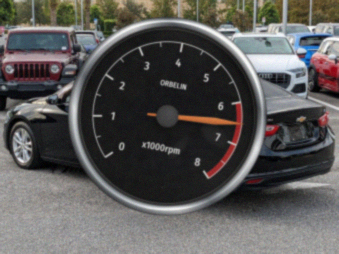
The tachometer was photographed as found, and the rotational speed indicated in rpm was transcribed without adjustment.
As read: 6500 rpm
